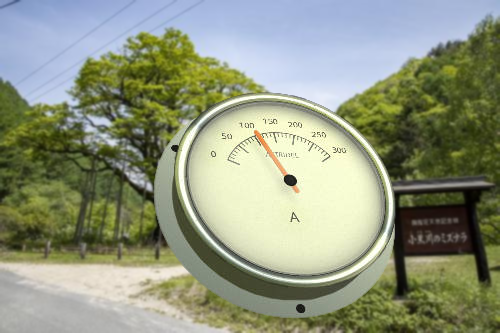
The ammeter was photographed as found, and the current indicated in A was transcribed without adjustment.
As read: 100 A
